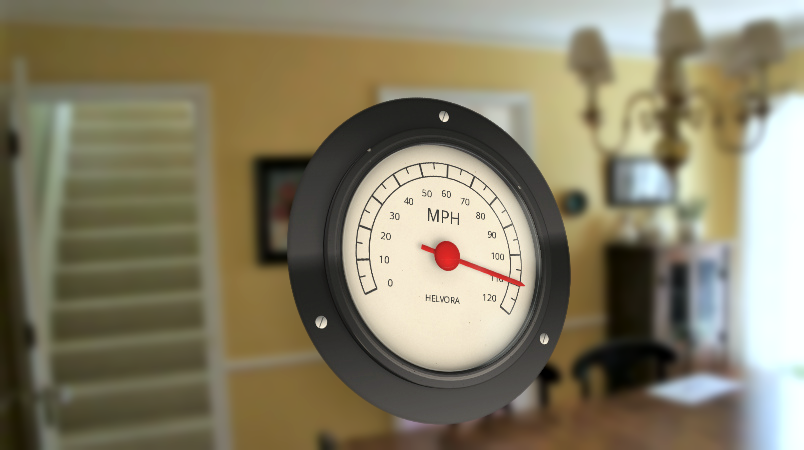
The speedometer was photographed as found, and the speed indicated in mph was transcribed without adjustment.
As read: 110 mph
